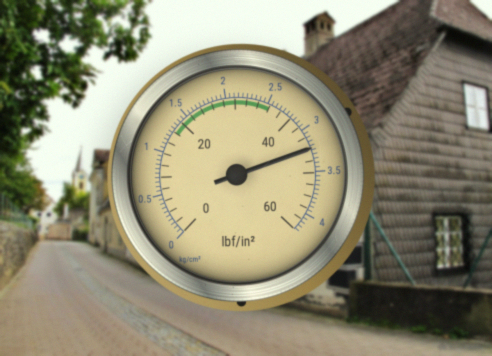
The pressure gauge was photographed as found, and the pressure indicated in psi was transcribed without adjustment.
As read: 46 psi
